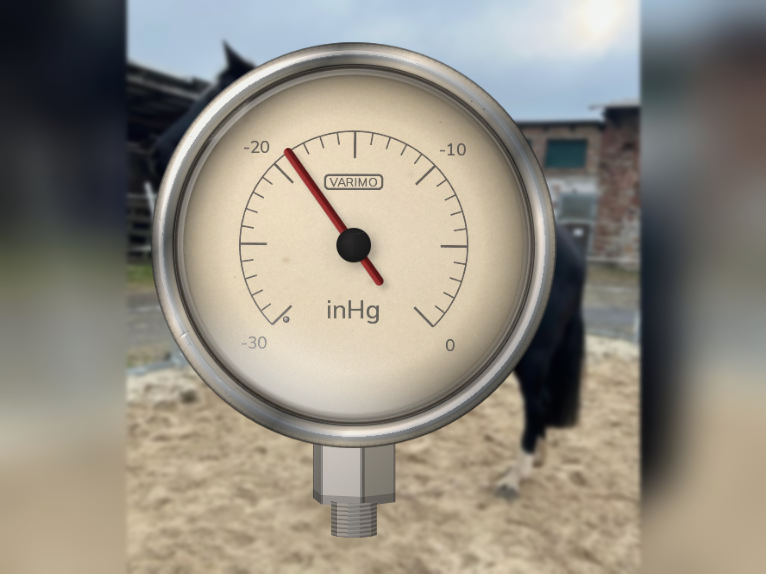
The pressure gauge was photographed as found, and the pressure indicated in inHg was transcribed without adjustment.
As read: -19 inHg
